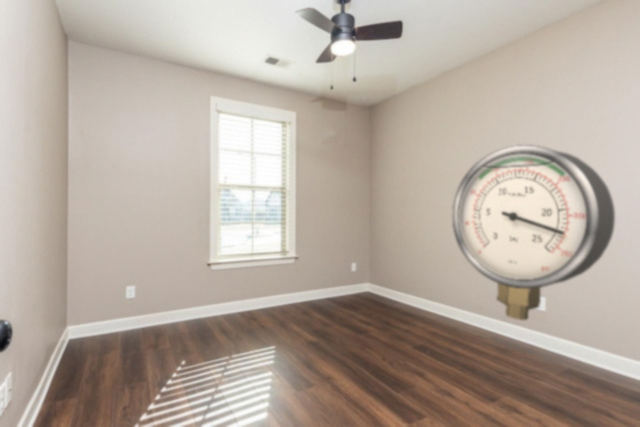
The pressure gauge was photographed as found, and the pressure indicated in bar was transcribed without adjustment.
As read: 22.5 bar
